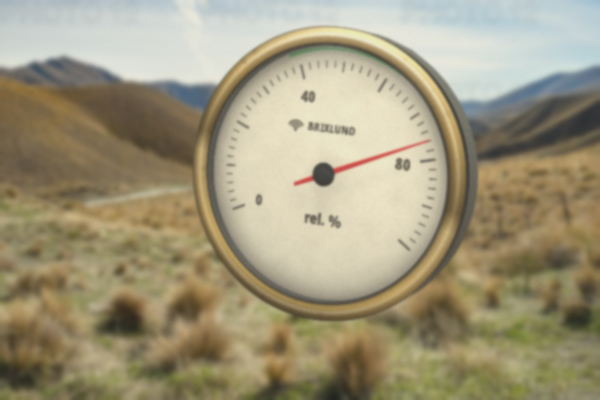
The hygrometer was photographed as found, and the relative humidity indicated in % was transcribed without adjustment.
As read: 76 %
